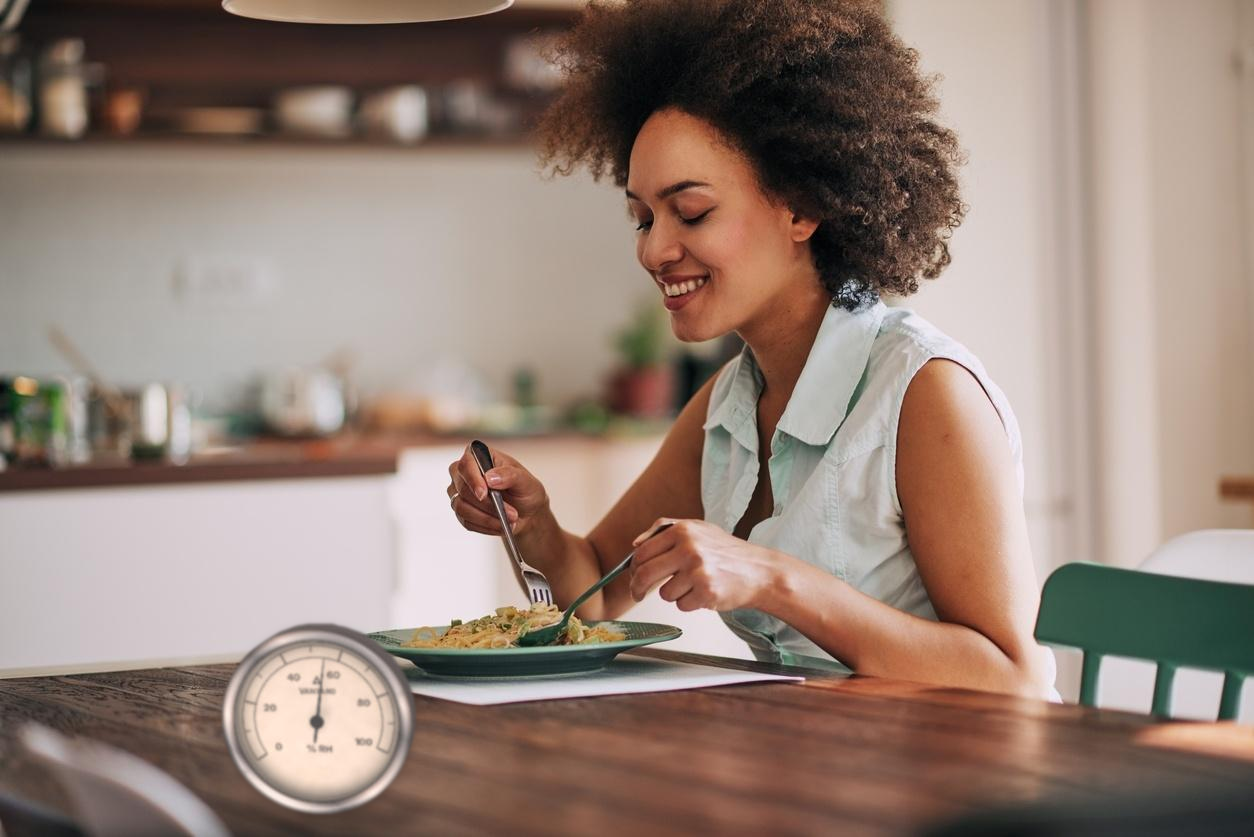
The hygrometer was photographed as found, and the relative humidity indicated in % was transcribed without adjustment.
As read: 55 %
